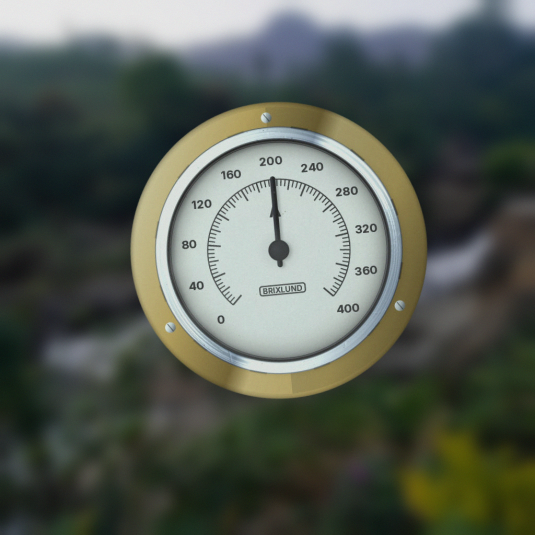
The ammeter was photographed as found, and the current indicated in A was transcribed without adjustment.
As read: 200 A
